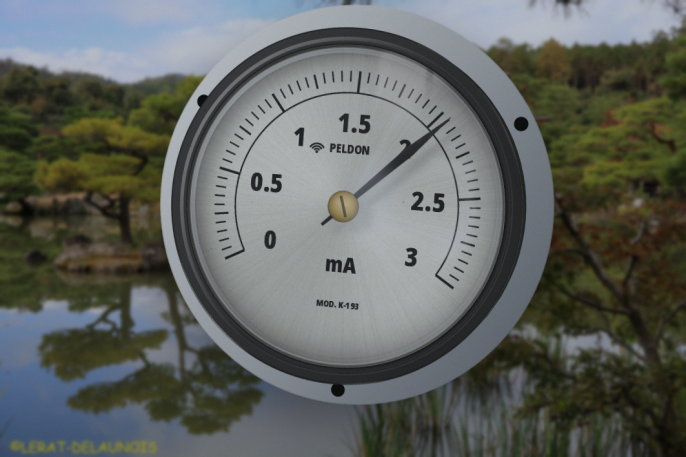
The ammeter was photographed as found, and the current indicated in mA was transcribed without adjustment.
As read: 2.05 mA
